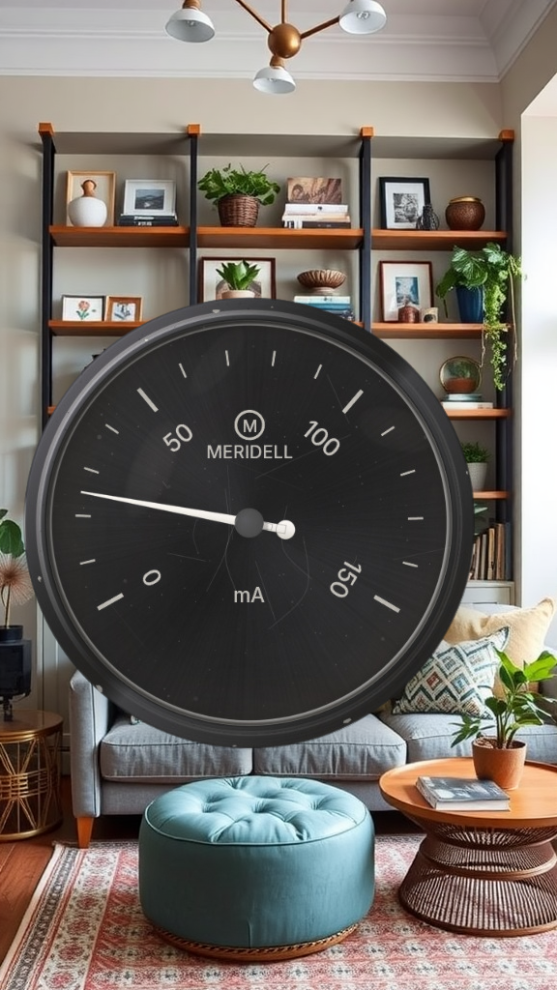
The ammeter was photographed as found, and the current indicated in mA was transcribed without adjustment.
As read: 25 mA
